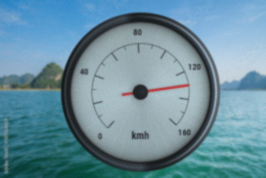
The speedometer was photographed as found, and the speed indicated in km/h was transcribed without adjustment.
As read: 130 km/h
